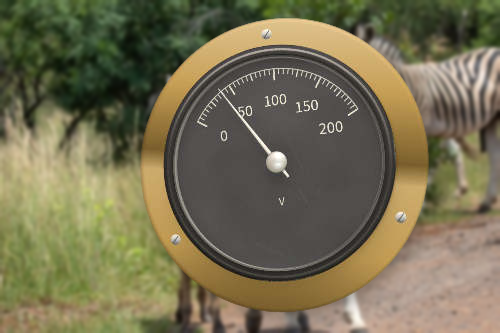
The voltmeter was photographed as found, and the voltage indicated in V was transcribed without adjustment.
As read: 40 V
